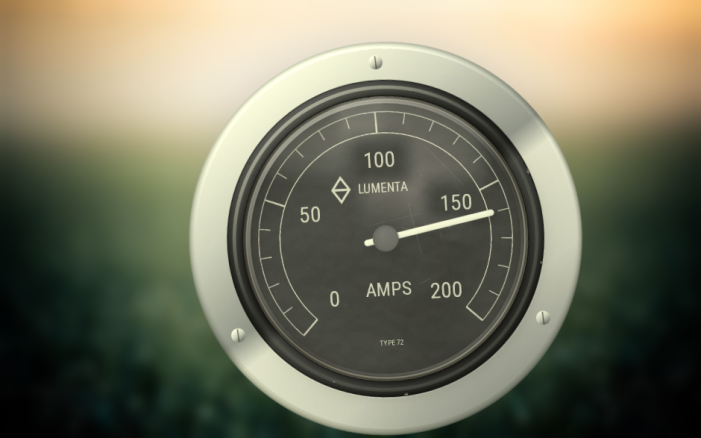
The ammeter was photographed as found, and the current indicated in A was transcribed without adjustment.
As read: 160 A
